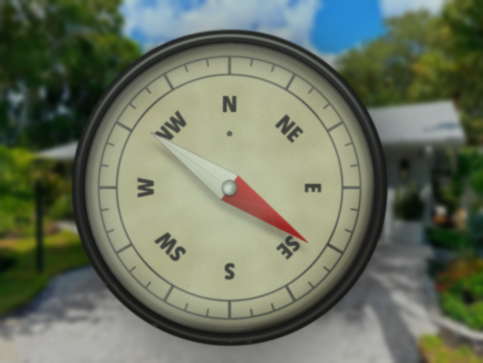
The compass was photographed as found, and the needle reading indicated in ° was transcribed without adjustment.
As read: 125 °
